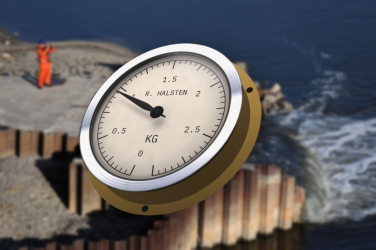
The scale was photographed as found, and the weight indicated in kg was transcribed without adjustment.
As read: 0.95 kg
